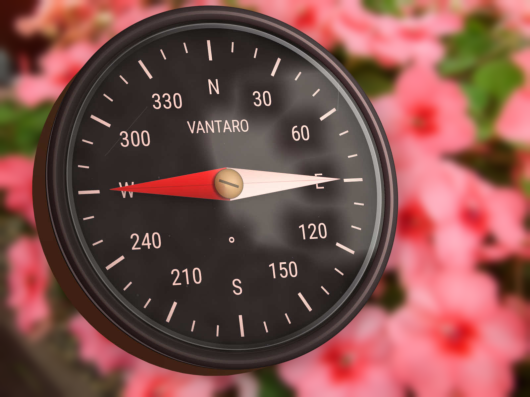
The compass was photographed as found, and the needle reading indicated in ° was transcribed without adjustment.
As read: 270 °
